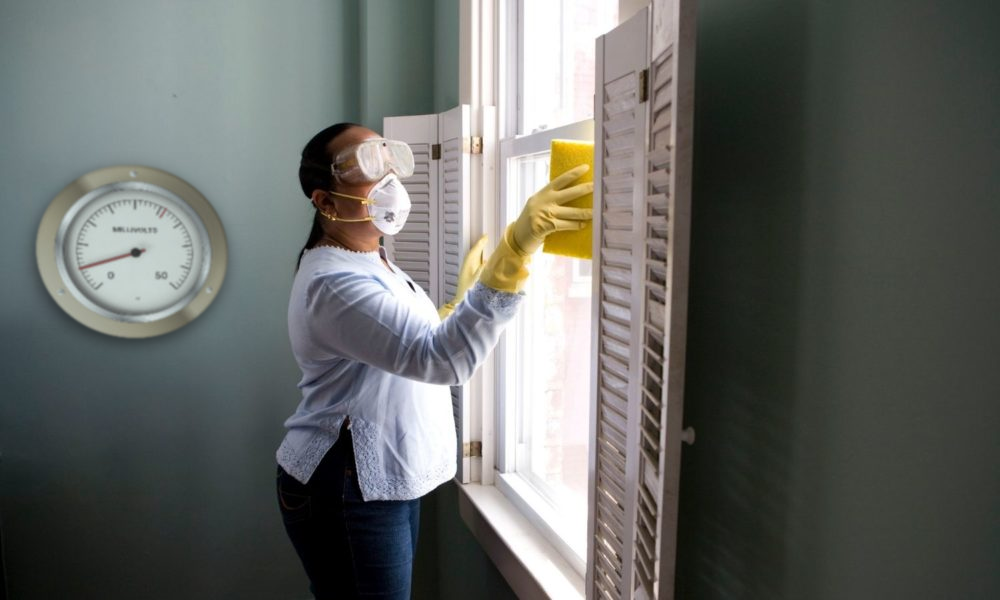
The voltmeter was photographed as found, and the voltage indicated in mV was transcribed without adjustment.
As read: 5 mV
